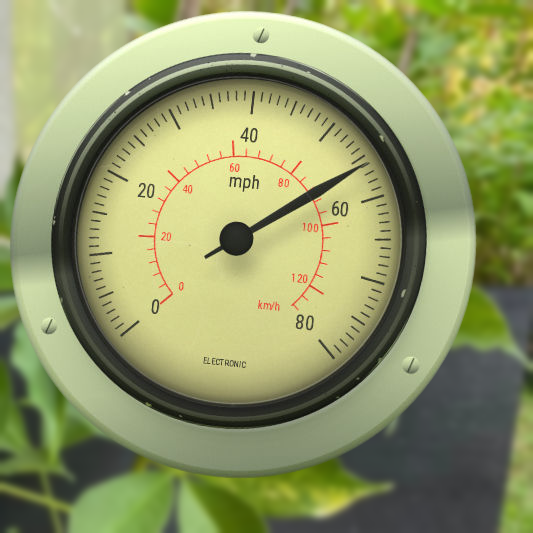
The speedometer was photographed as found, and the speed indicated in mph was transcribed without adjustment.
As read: 56 mph
